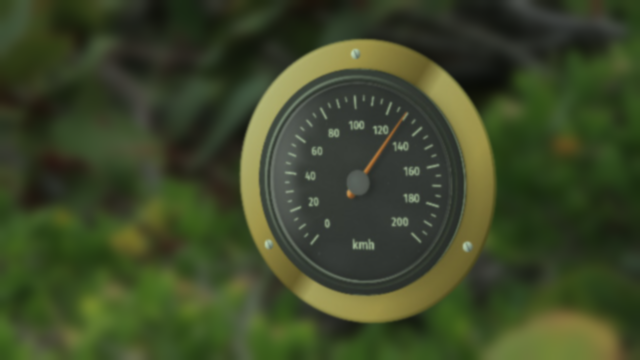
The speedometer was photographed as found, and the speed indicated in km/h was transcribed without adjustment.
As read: 130 km/h
